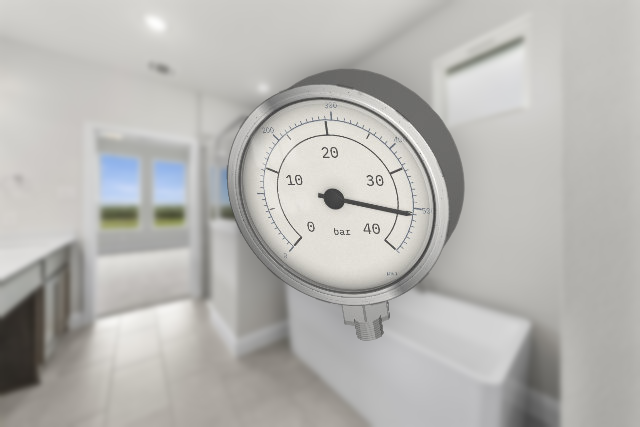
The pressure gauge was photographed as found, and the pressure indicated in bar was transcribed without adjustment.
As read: 35 bar
